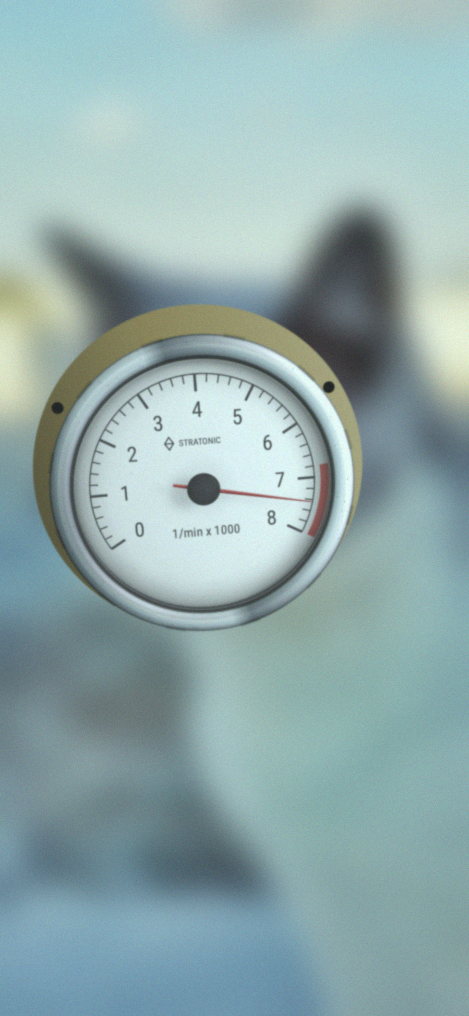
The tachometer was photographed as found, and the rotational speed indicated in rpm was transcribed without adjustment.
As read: 7400 rpm
